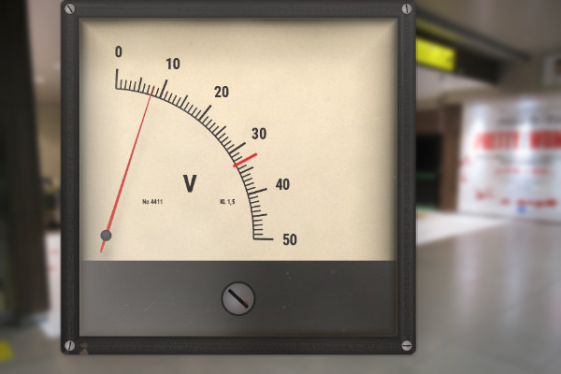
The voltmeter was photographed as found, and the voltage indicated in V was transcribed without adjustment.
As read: 8 V
